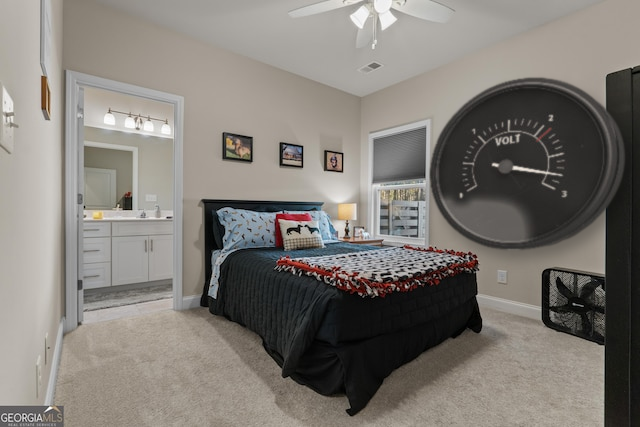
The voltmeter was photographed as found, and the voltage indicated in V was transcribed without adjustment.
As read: 2.8 V
